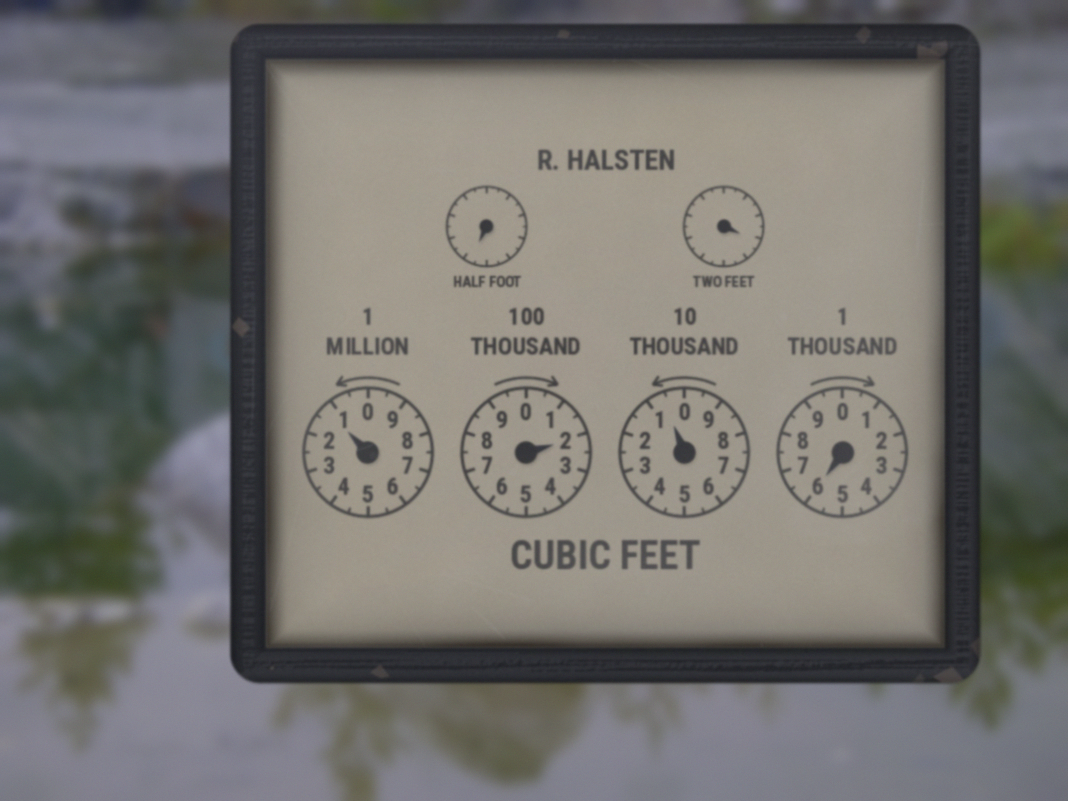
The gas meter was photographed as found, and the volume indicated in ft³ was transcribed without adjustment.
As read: 120600 ft³
